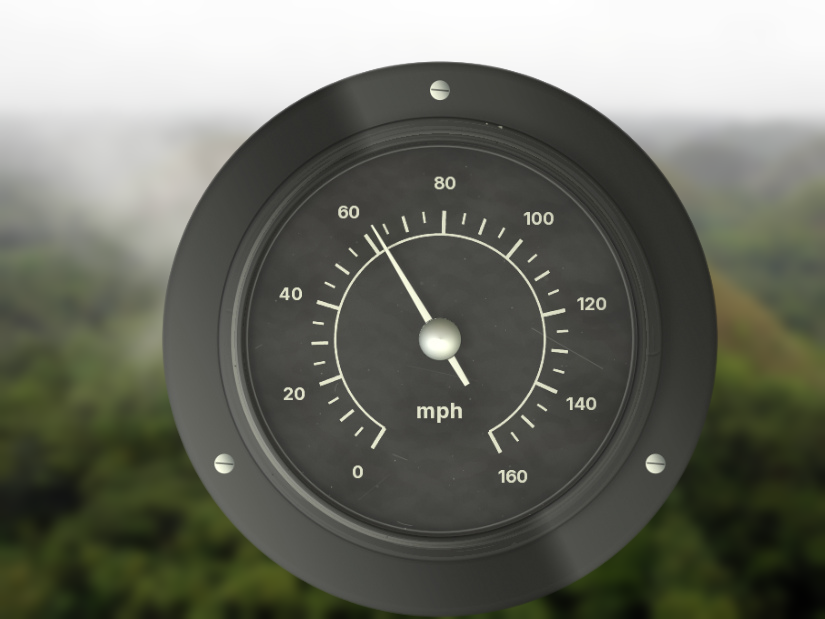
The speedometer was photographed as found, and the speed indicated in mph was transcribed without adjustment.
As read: 62.5 mph
